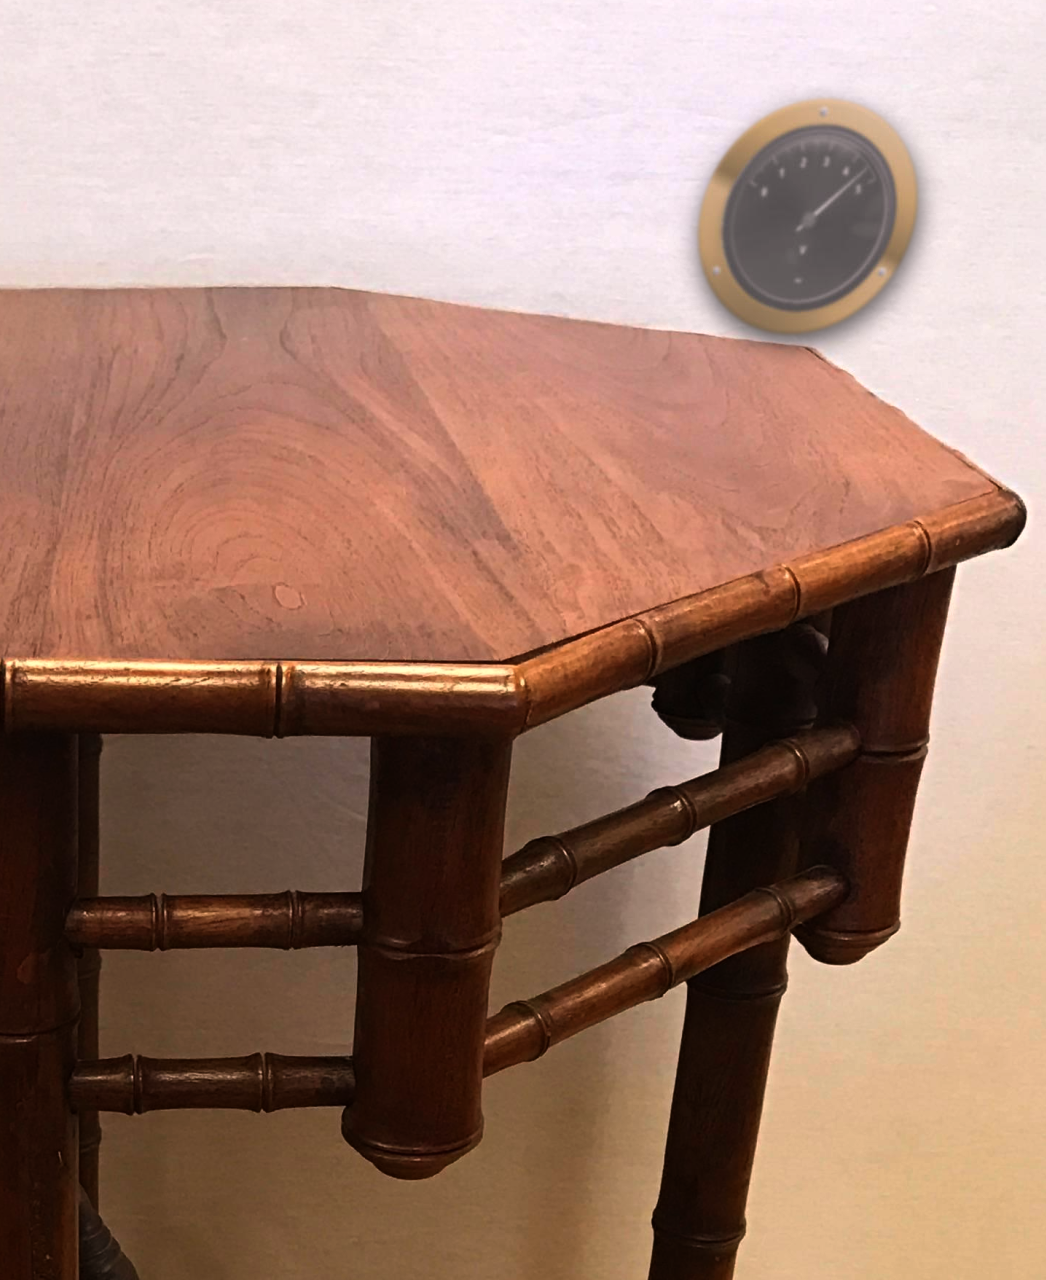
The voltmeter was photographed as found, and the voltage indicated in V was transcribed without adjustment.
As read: 4.5 V
